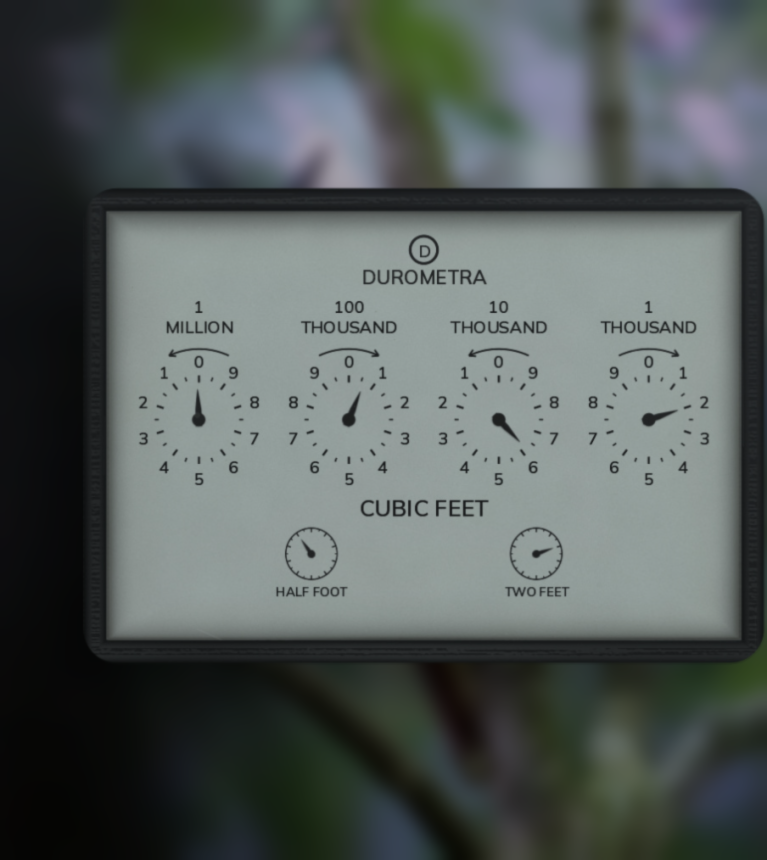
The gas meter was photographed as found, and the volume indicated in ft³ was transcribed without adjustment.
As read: 6200 ft³
